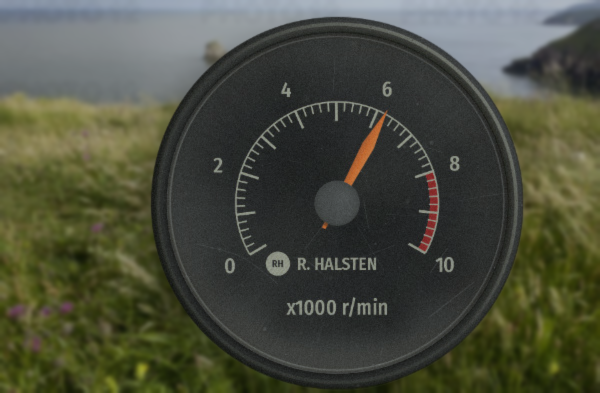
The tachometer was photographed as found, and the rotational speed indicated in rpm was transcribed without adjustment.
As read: 6200 rpm
